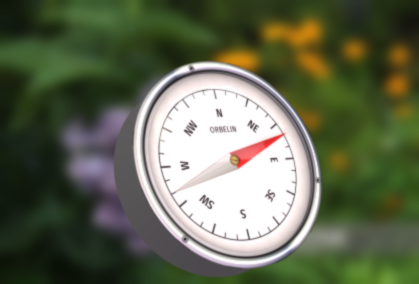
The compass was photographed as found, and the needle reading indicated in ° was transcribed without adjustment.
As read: 70 °
